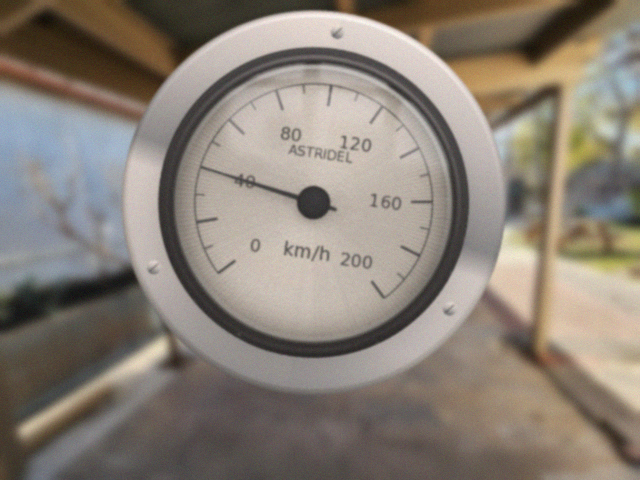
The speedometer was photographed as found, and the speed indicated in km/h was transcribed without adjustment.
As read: 40 km/h
